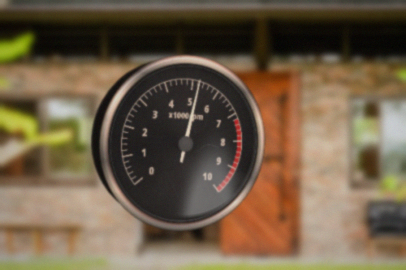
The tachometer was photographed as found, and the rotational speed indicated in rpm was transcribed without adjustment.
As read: 5200 rpm
